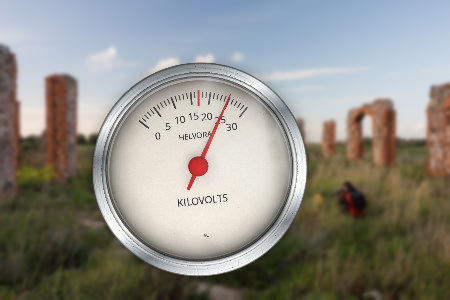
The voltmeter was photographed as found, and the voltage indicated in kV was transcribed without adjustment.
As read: 25 kV
